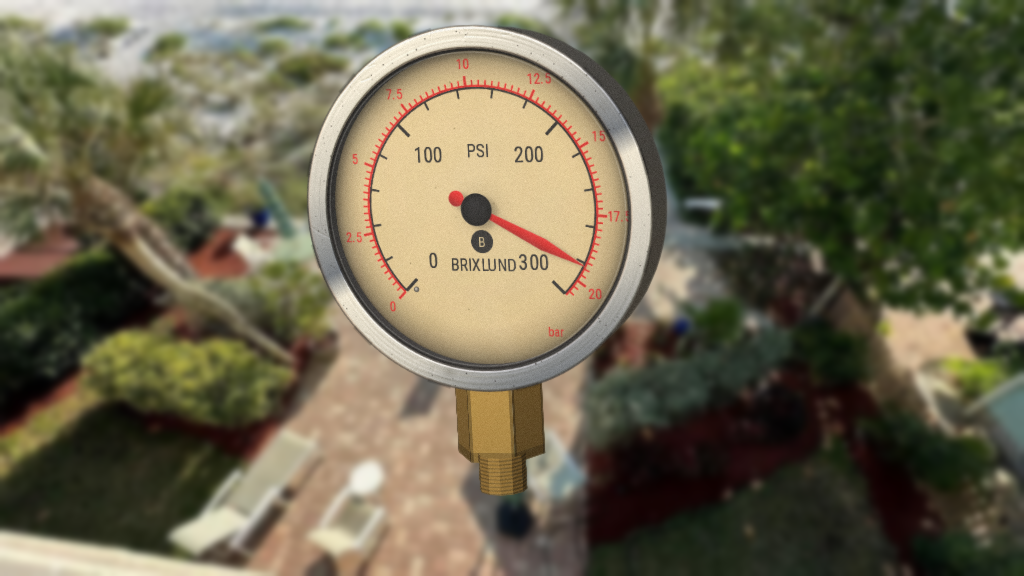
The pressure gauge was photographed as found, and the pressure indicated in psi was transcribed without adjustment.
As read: 280 psi
